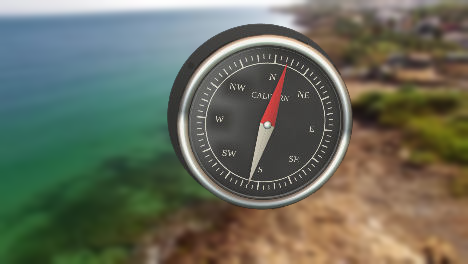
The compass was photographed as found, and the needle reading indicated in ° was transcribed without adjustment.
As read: 10 °
